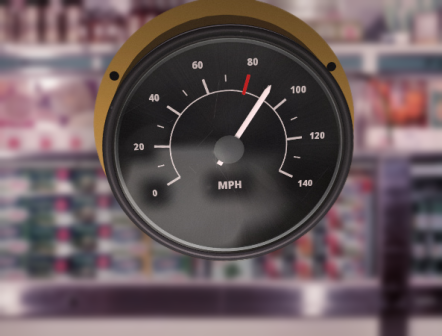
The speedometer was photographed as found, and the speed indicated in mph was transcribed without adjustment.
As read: 90 mph
